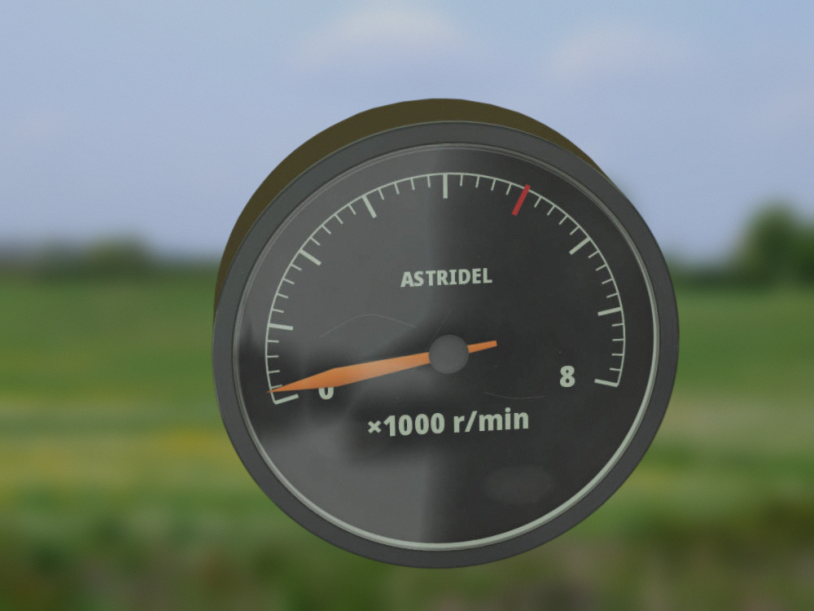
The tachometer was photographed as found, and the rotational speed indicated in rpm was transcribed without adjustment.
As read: 200 rpm
